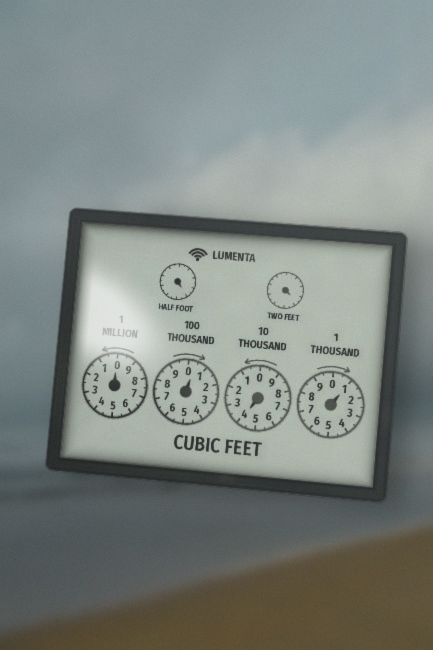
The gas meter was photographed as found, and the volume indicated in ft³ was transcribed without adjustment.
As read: 4100 ft³
